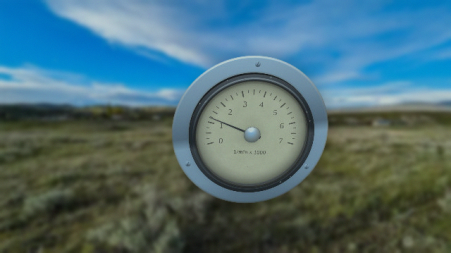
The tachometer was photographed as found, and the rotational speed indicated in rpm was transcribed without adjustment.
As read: 1250 rpm
